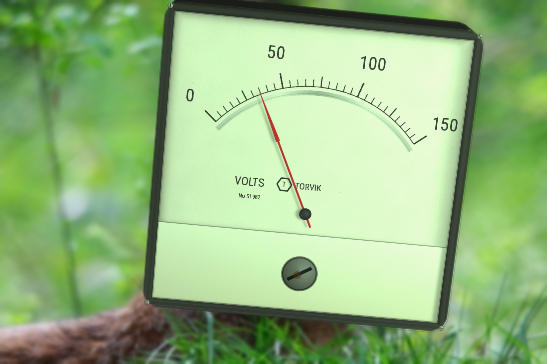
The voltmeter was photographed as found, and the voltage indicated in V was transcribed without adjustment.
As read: 35 V
